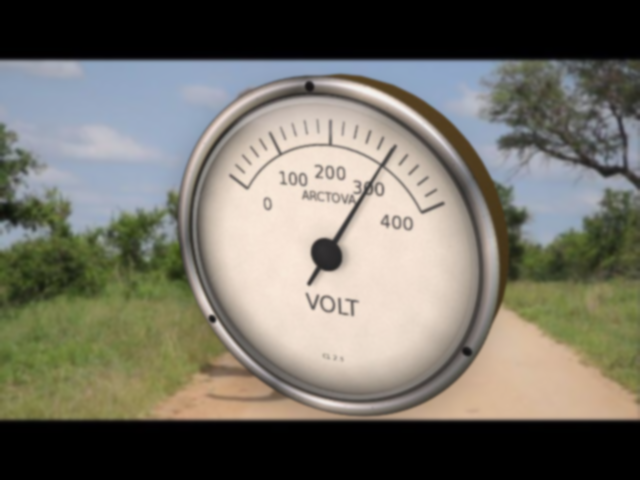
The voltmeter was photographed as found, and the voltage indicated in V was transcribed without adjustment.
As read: 300 V
